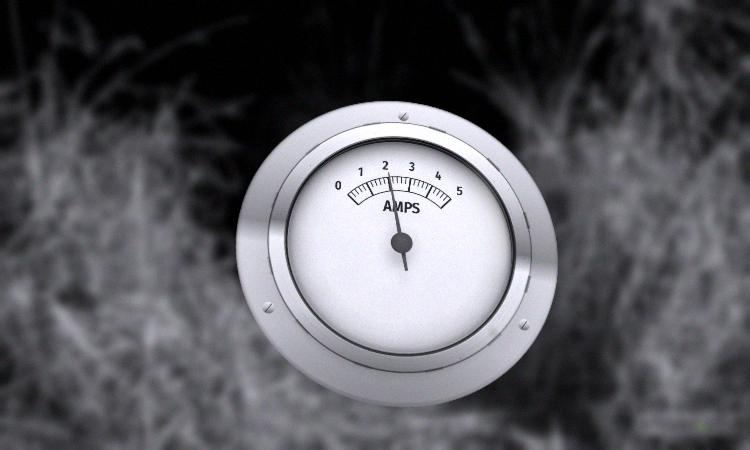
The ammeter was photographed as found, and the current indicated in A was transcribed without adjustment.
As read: 2 A
